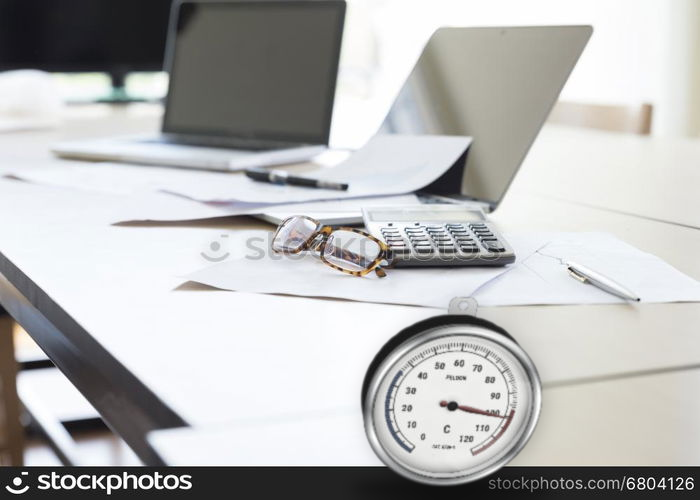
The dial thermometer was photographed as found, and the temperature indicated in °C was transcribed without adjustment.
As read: 100 °C
